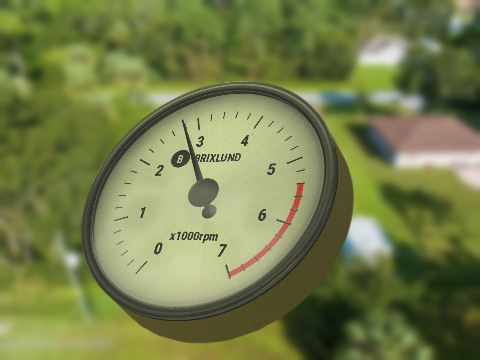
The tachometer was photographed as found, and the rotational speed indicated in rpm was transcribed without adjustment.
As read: 2800 rpm
